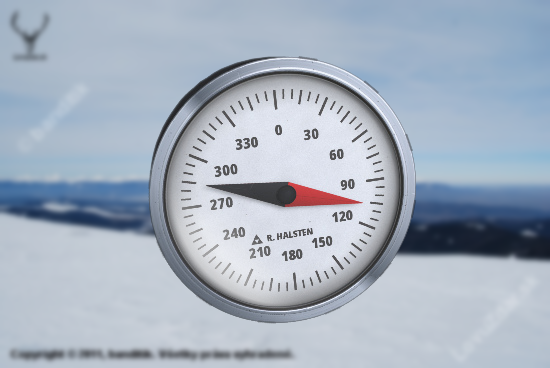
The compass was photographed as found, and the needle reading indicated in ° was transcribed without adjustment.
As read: 105 °
